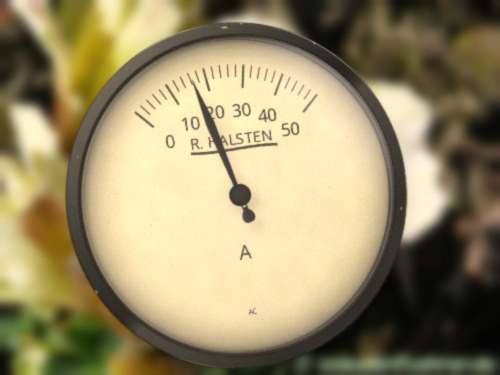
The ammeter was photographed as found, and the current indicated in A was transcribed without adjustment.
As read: 16 A
